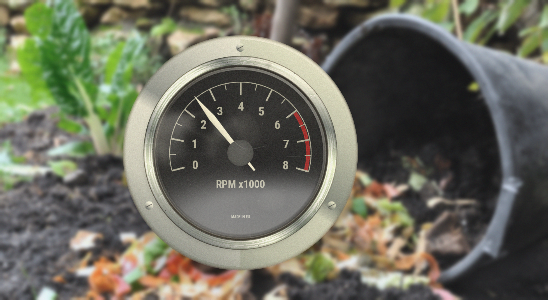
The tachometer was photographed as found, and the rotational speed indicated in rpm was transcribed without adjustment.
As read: 2500 rpm
